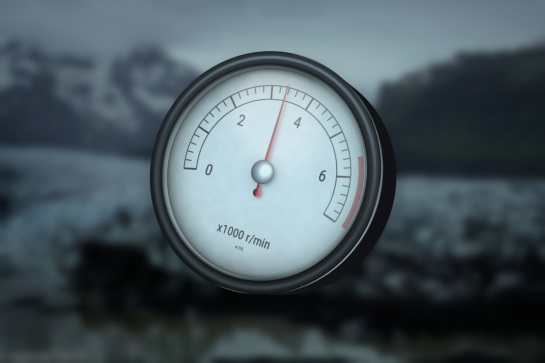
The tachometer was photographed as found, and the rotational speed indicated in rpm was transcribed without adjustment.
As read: 3400 rpm
